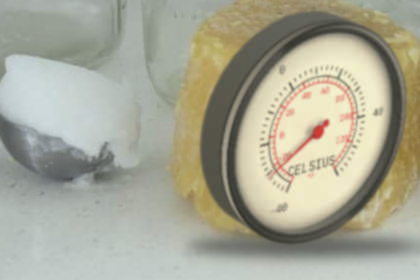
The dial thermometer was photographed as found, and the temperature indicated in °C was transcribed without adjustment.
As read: -30 °C
